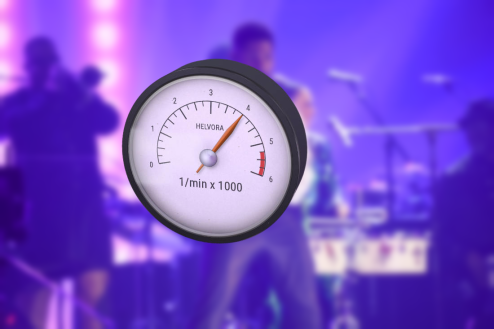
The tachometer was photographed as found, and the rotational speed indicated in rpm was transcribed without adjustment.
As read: 4000 rpm
